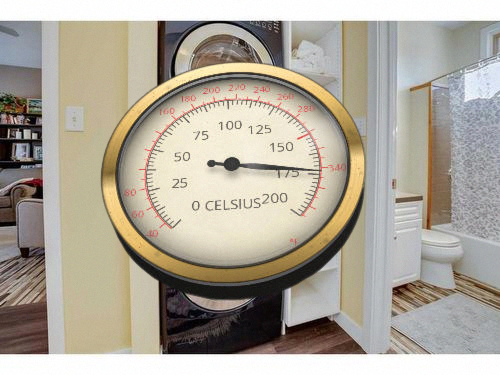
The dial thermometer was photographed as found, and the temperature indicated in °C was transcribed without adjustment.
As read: 175 °C
